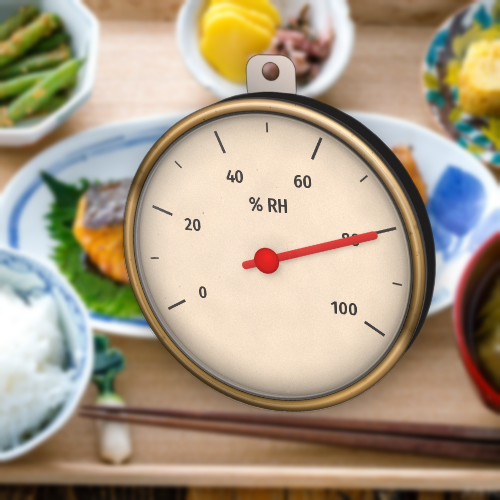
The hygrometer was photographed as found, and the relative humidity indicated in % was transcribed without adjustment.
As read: 80 %
